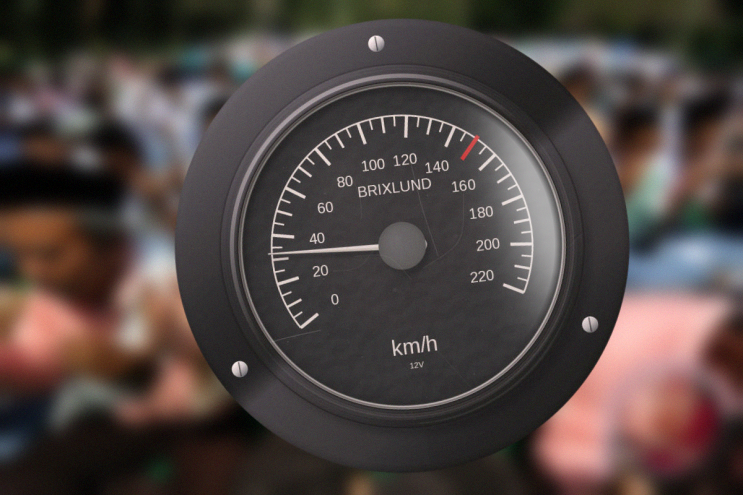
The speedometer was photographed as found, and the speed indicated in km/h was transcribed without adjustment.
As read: 32.5 km/h
